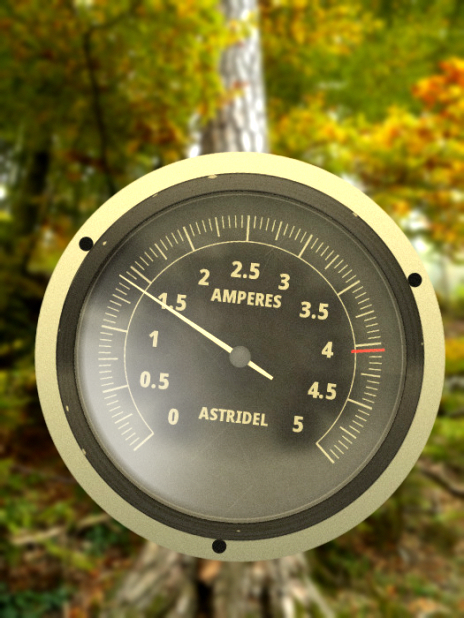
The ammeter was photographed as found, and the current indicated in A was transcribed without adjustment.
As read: 1.4 A
